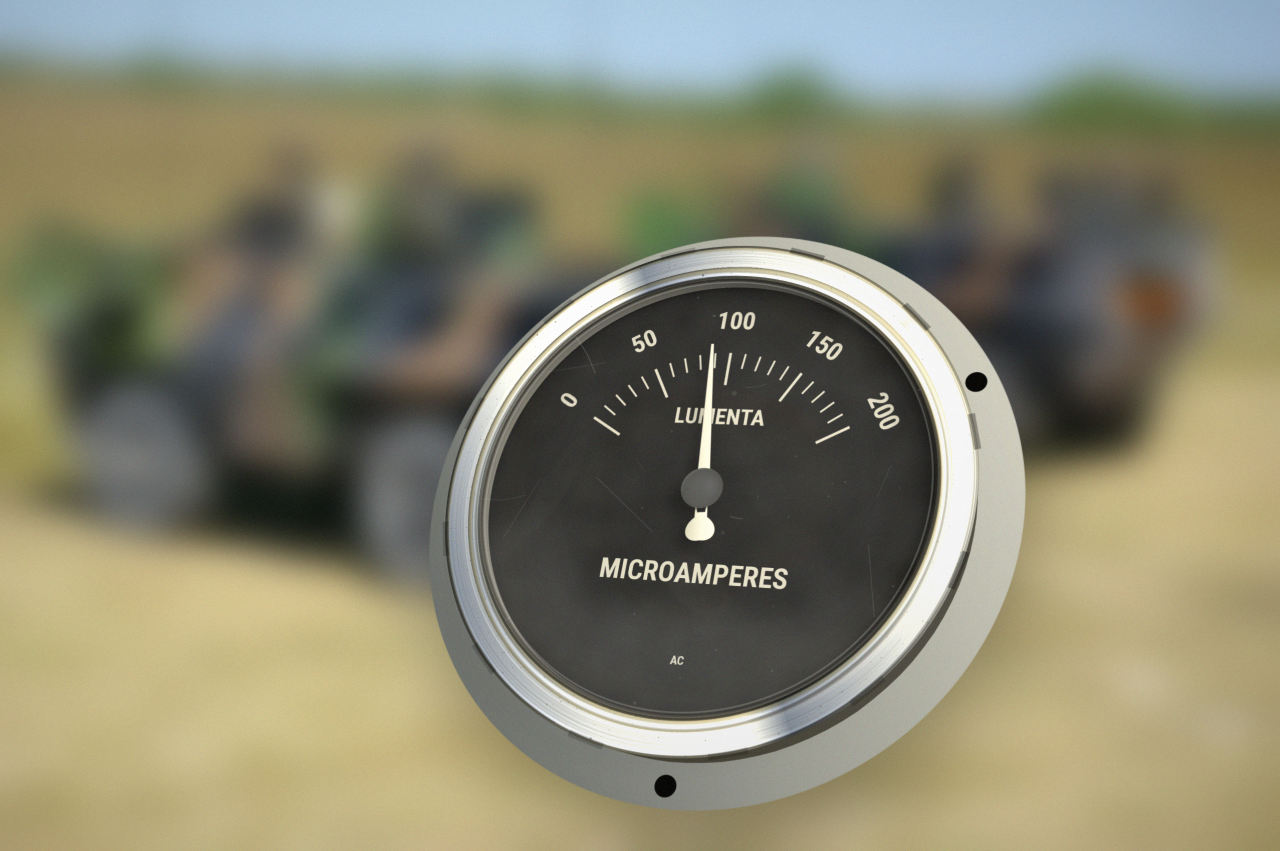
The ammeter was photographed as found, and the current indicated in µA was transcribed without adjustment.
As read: 90 µA
